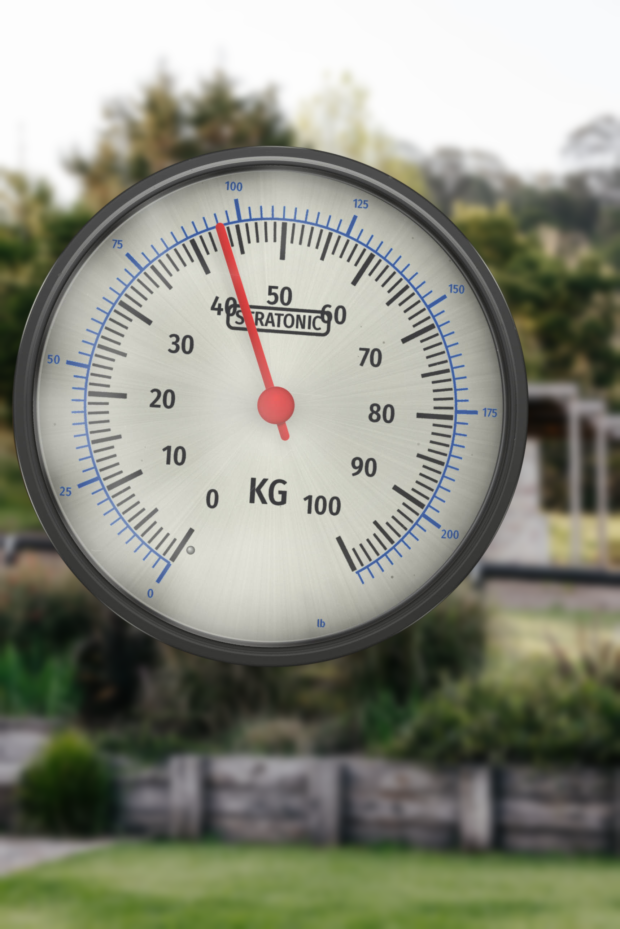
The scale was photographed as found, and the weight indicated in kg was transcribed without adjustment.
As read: 43 kg
